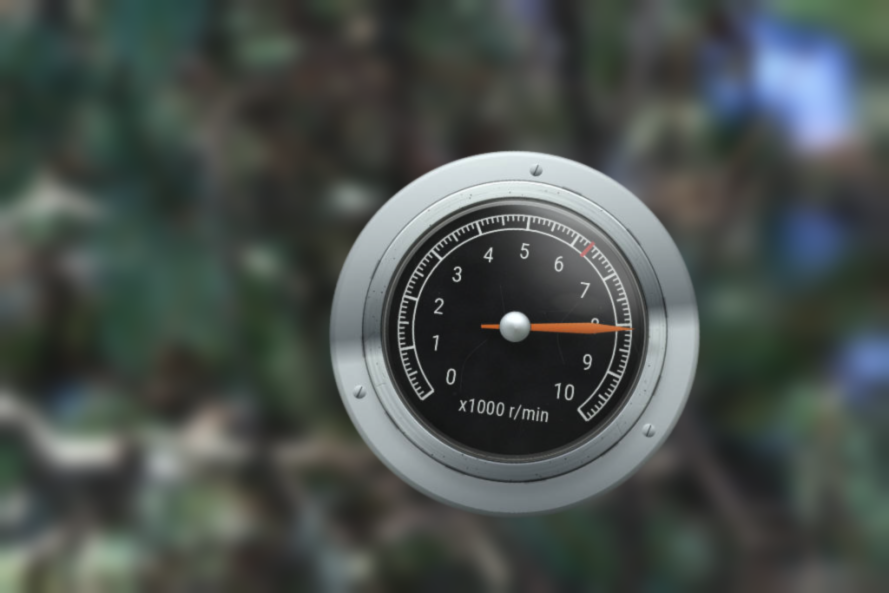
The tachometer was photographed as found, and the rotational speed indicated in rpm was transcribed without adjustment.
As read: 8100 rpm
